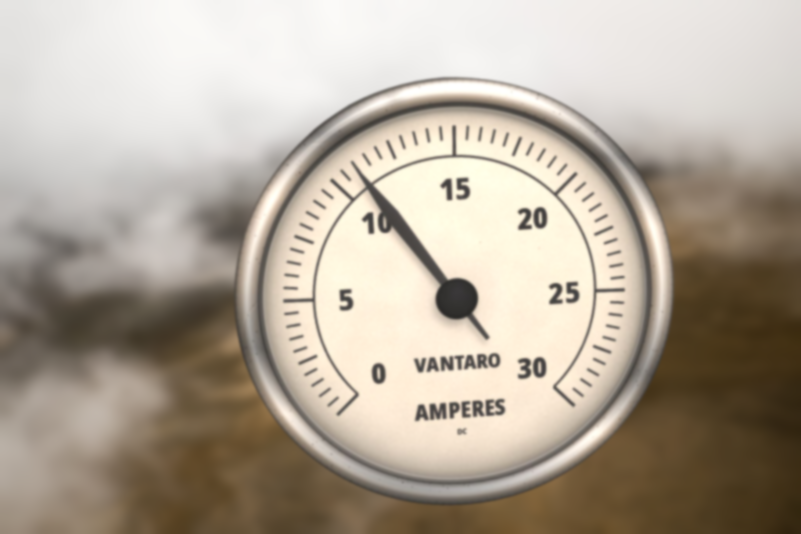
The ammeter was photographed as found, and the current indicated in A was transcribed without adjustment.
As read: 11 A
